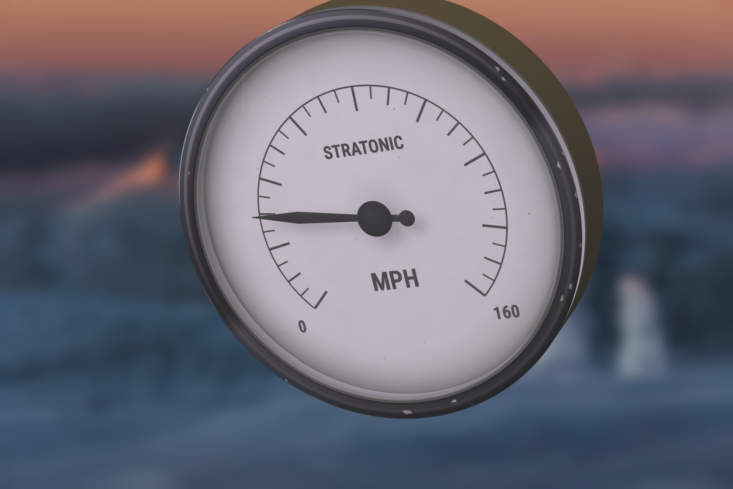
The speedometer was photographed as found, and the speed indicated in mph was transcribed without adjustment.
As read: 30 mph
